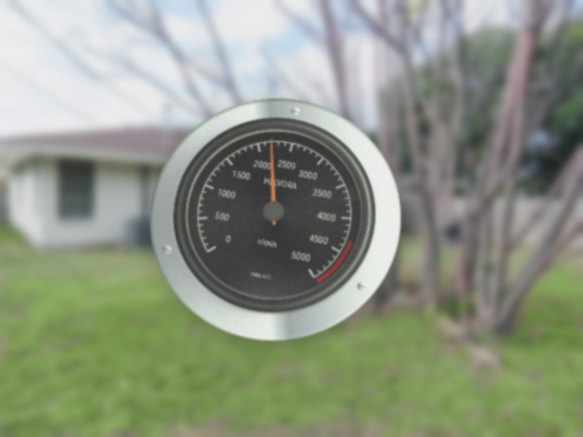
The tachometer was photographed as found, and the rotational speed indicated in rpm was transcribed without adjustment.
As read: 2200 rpm
